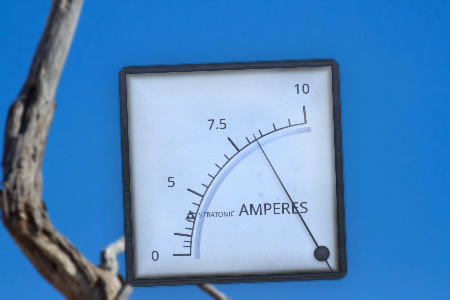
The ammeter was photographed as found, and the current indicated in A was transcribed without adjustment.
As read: 8.25 A
